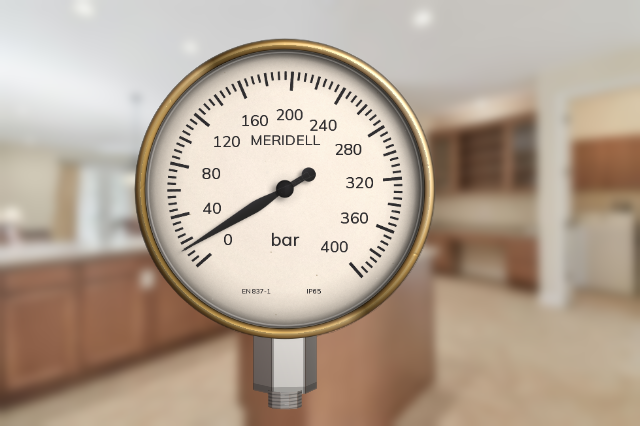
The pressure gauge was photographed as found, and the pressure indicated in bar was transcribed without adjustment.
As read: 15 bar
